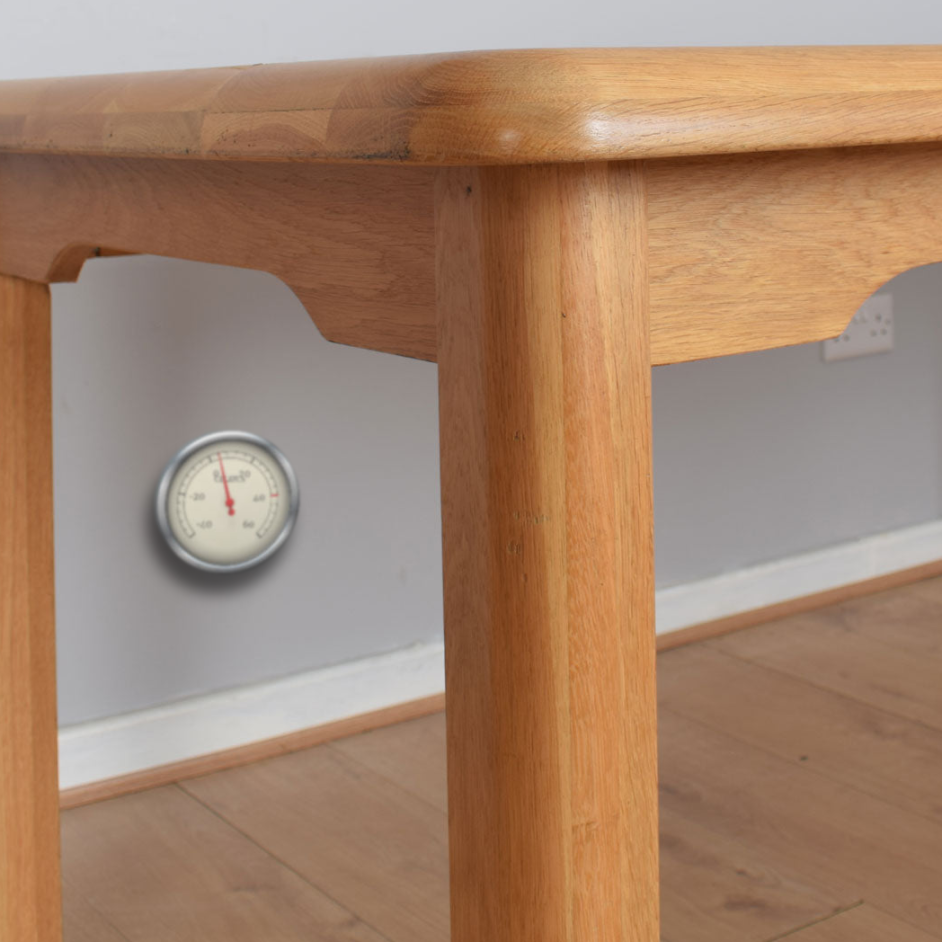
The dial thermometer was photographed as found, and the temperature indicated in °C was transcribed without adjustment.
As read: 4 °C
